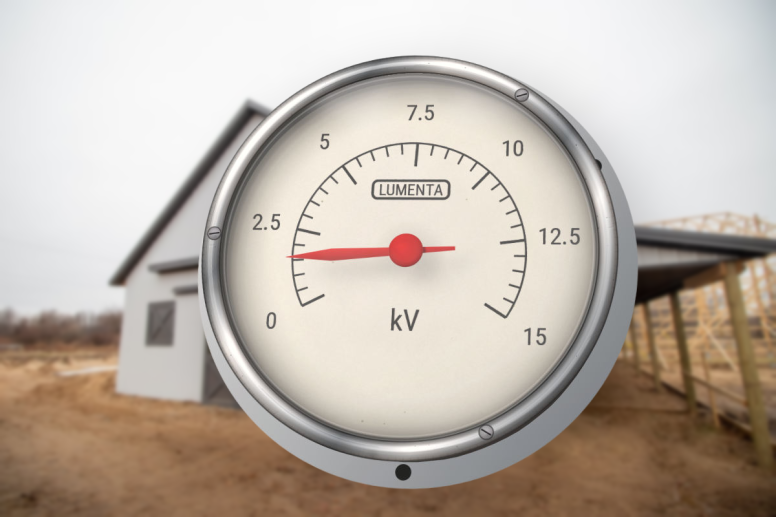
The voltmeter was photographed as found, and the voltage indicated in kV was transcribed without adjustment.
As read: 1.5 kV
